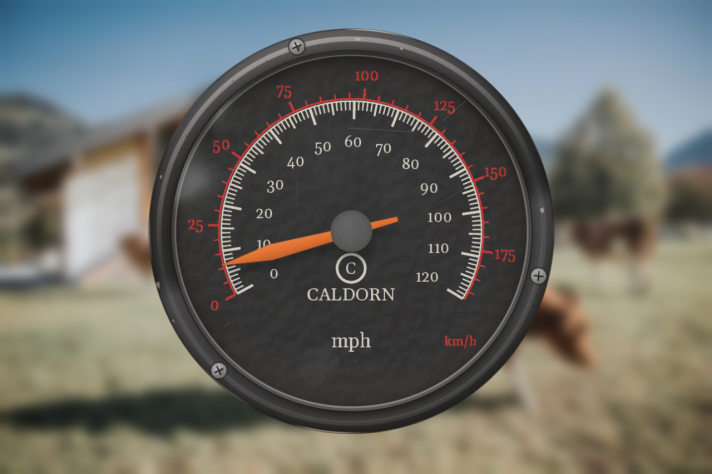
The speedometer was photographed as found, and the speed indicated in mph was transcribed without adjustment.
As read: 7 mph
